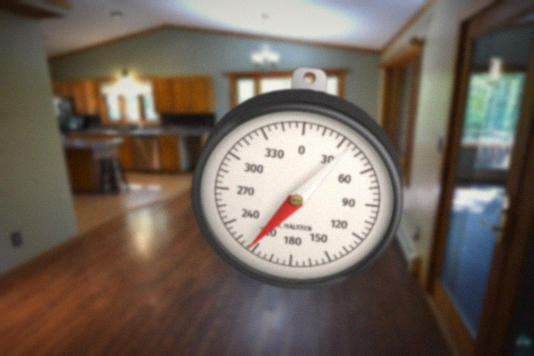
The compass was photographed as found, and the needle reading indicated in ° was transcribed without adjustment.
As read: 215 °
